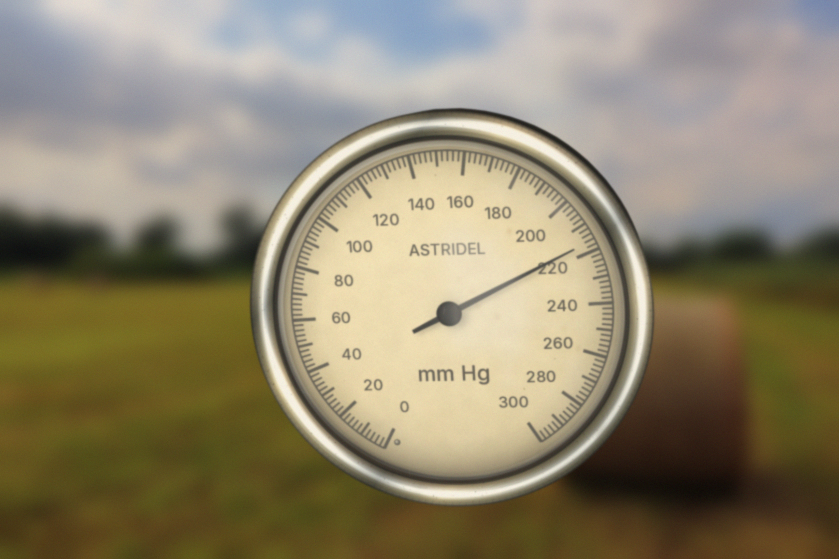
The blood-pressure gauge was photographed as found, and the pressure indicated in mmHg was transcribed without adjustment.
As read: 216 mmHg
